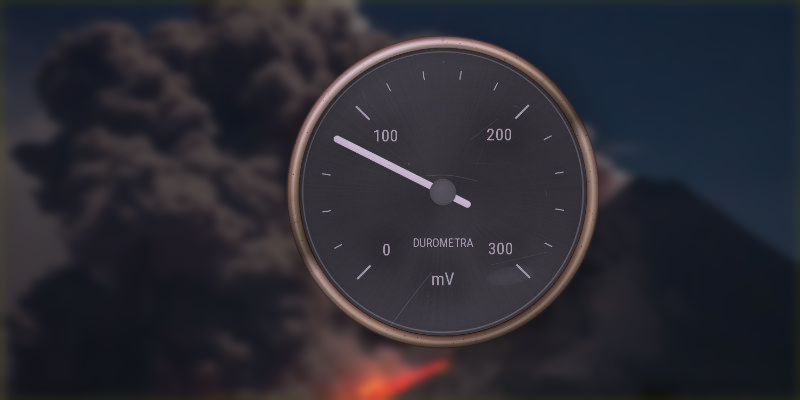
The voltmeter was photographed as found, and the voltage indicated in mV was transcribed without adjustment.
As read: 80 mV
